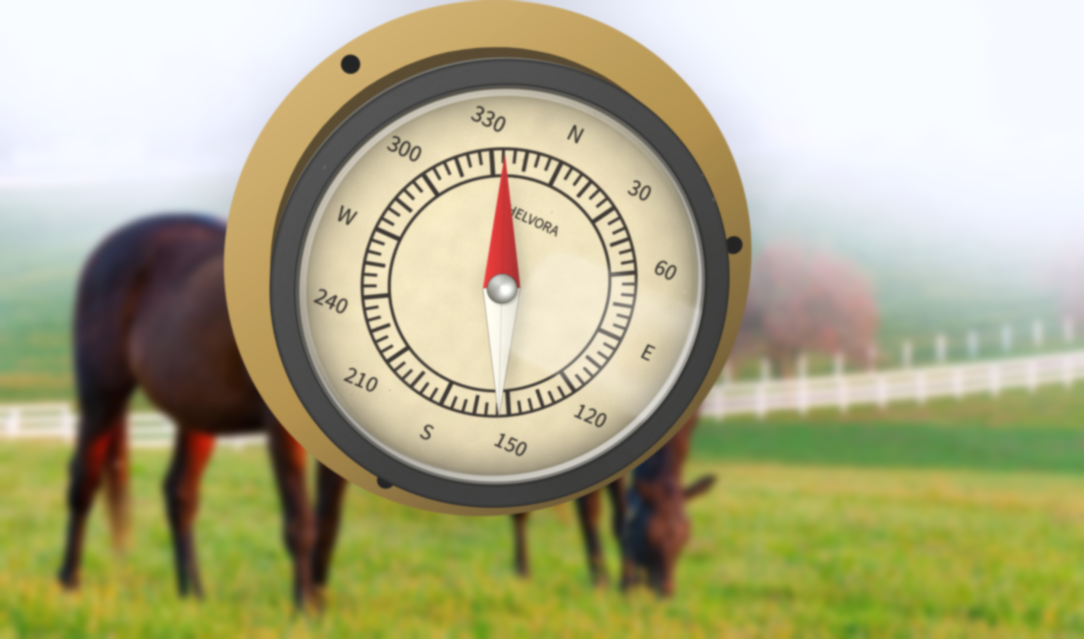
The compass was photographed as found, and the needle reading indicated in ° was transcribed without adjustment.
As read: 335 °
